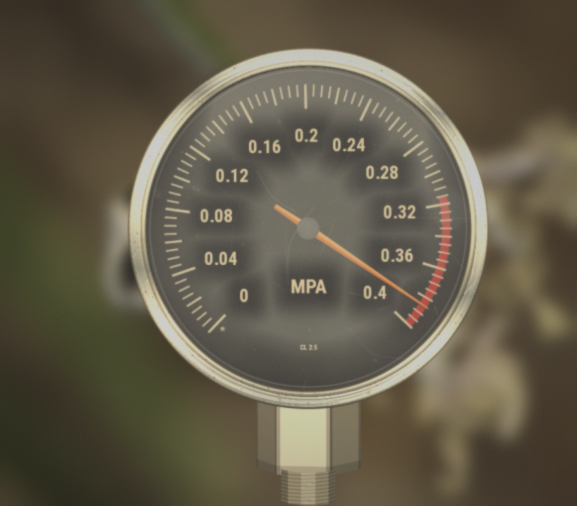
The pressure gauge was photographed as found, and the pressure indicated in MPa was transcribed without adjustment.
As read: 0.385 MPa
